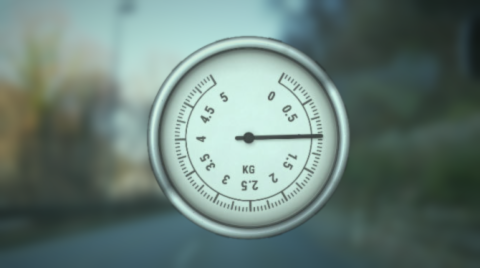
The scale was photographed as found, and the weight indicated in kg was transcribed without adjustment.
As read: 1 kg
